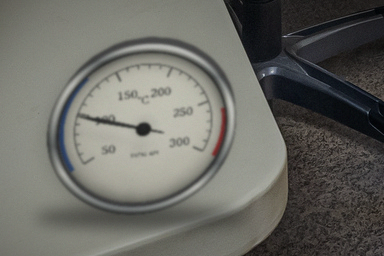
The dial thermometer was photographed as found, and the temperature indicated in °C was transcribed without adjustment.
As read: 100 °C
